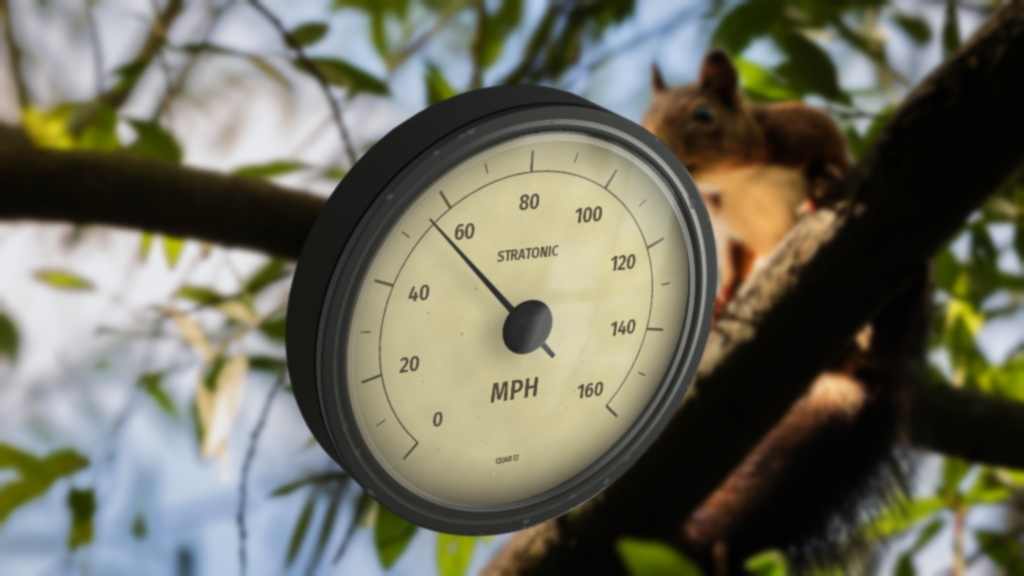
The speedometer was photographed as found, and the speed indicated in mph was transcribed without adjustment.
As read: 55 mph
